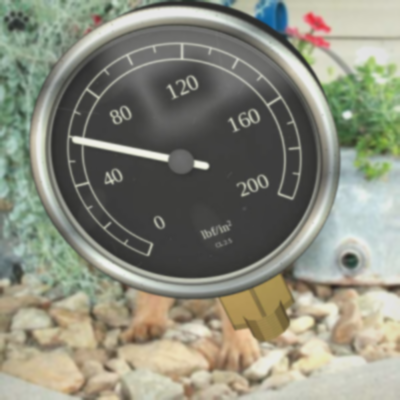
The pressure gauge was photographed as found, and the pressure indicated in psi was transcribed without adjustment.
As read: 60 psi
